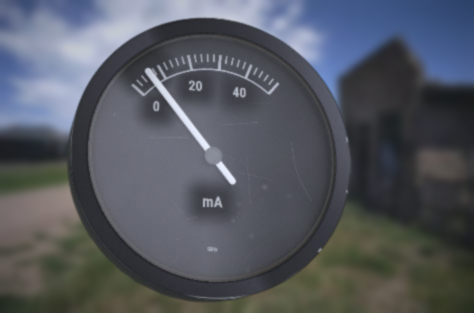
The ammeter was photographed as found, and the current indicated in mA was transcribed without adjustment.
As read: 6 mA
